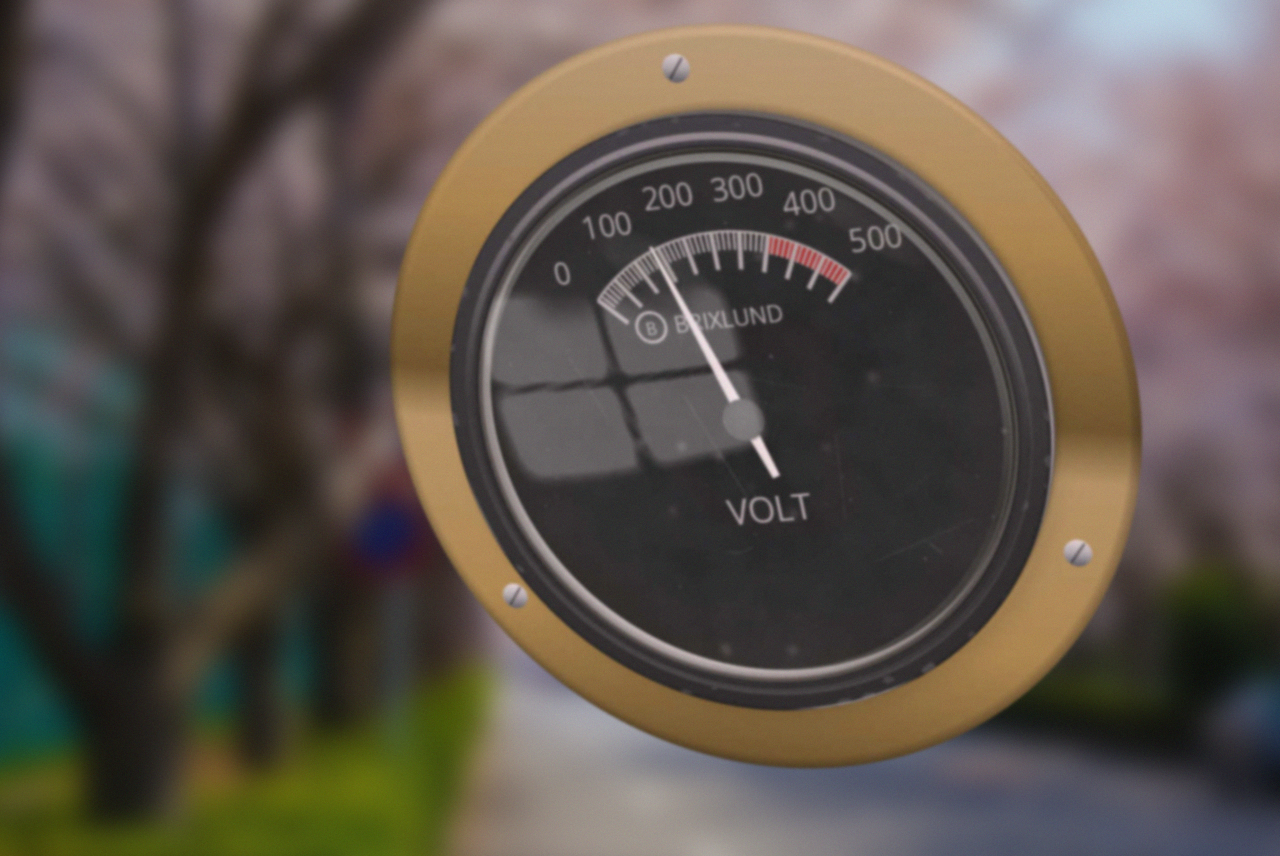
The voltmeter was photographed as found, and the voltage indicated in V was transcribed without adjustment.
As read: 150 V
